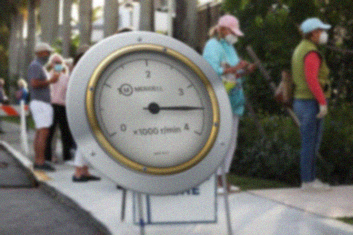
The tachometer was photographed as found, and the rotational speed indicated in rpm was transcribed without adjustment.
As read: 3500 rpm
